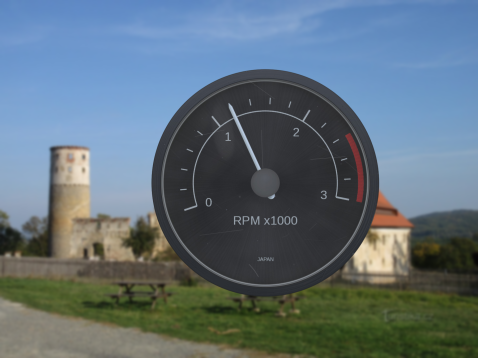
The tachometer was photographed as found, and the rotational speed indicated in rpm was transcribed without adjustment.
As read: 1200 rpm
